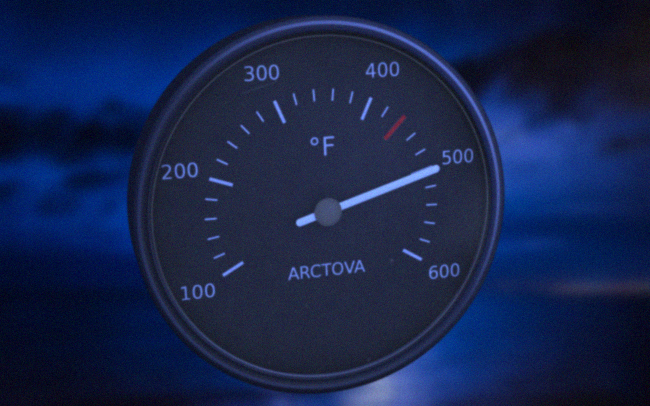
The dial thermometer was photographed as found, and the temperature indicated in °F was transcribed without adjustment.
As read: 500 °F
